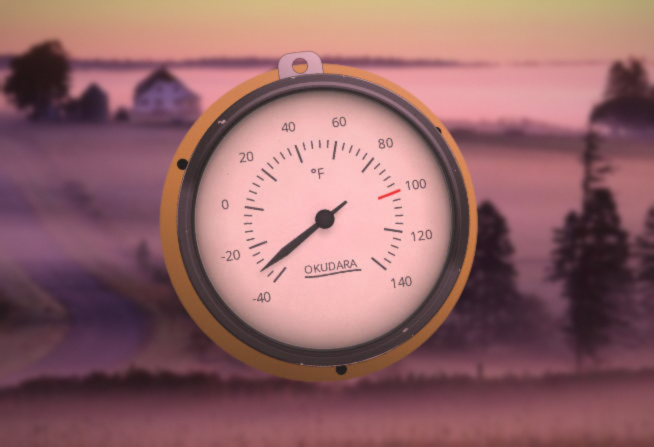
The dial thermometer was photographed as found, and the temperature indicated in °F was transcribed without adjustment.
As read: -32 °F
